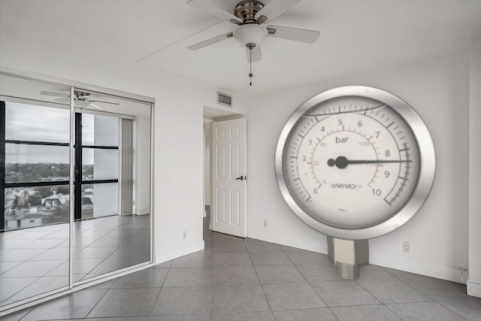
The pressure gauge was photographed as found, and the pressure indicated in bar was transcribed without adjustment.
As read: 8.4 bar
